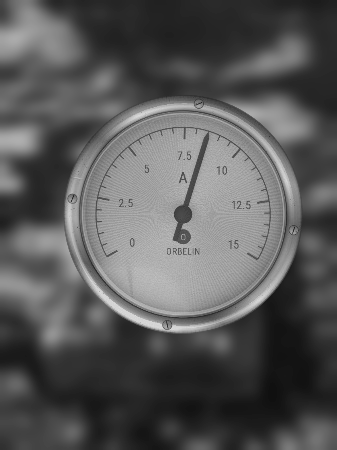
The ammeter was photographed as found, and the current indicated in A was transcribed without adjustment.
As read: 8.5 A
